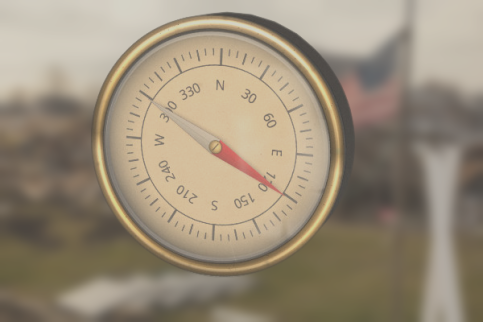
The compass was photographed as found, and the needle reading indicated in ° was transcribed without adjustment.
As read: 120 °
